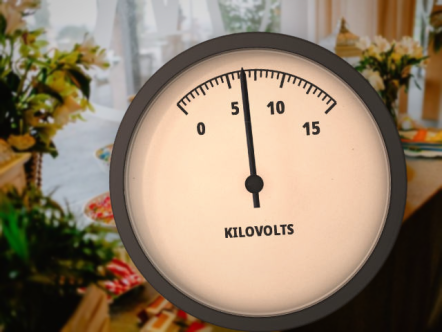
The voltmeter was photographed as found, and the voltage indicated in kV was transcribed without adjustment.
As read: 6.5 kV
